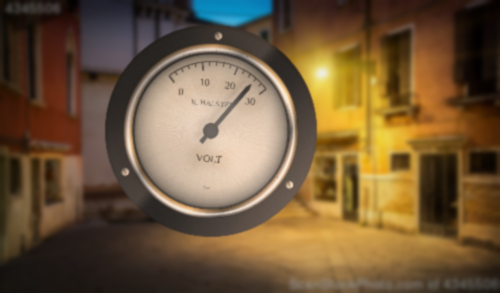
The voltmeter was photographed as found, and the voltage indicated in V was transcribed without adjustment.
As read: 26 V
